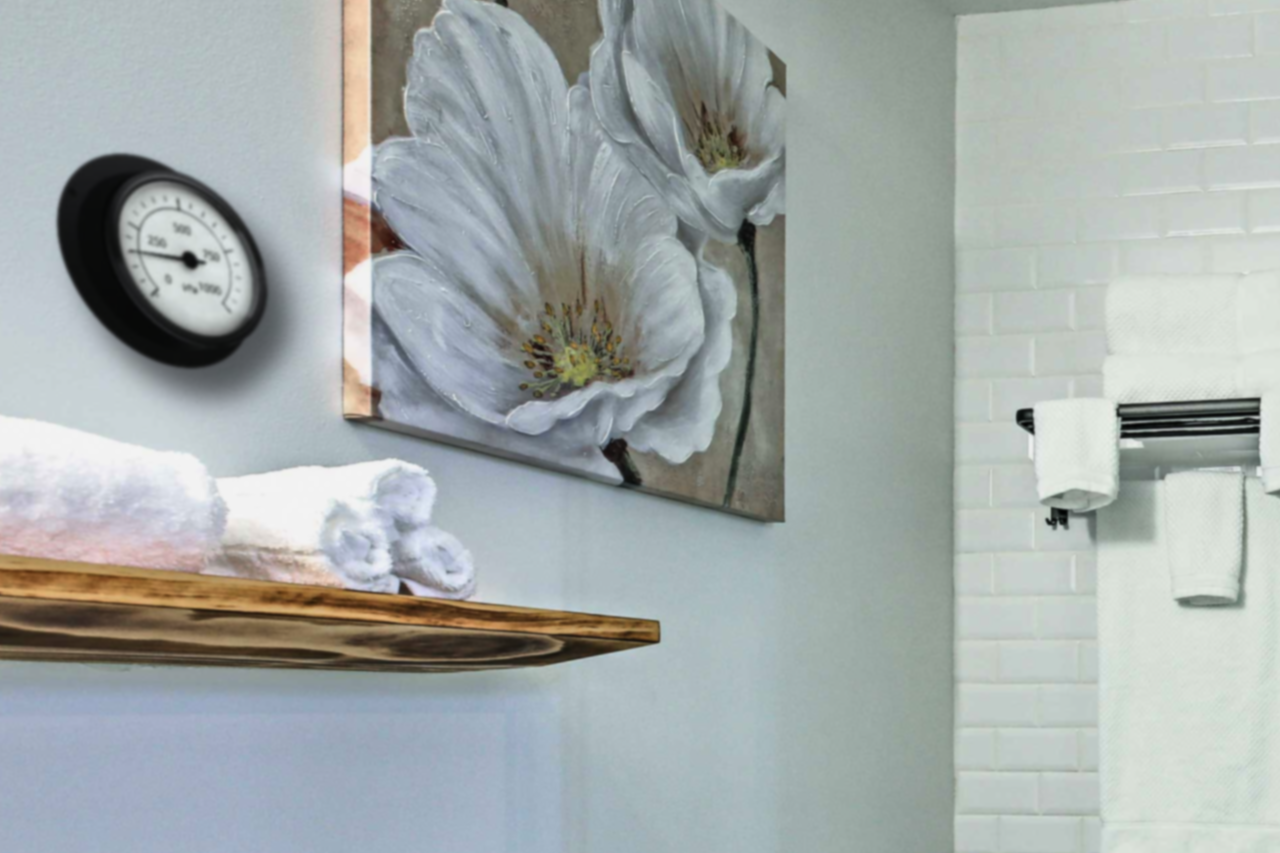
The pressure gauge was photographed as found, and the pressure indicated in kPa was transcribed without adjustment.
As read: 150 kPa
